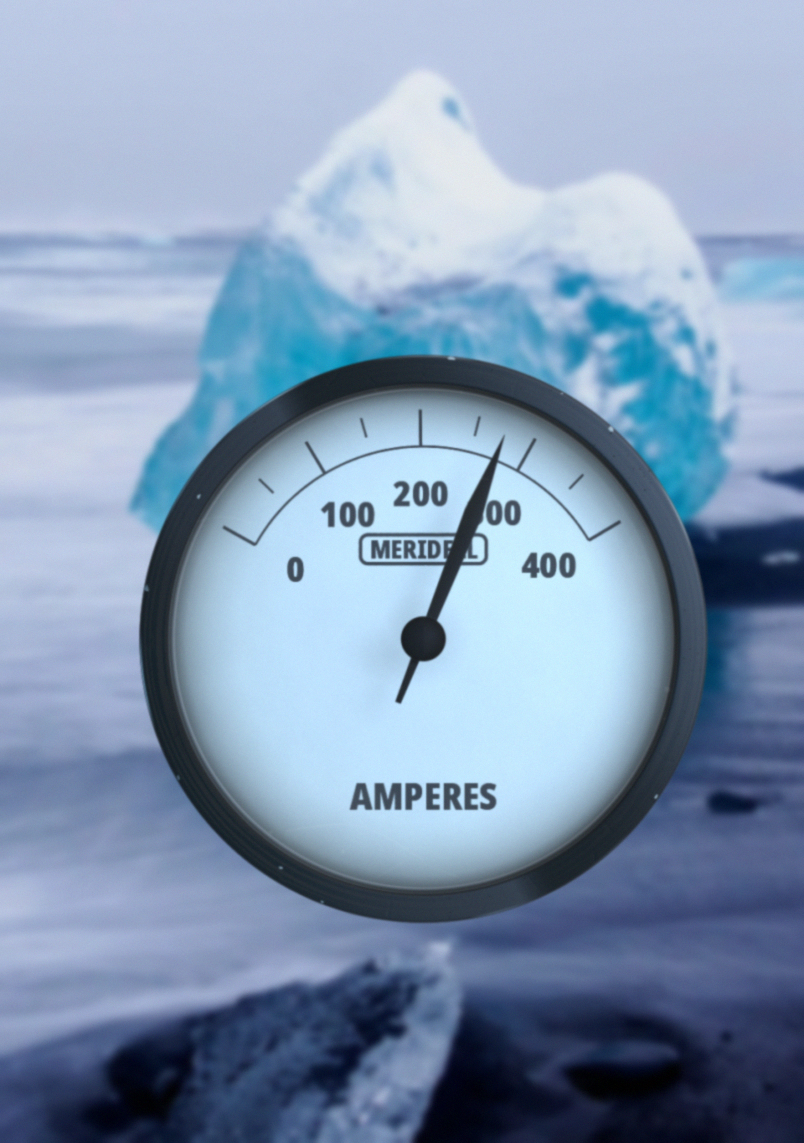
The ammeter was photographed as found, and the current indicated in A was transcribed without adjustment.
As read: 275 A
